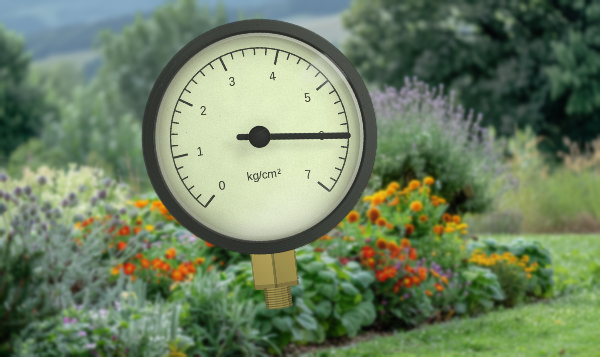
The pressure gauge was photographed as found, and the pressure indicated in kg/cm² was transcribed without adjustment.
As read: 6 kg/cm²
